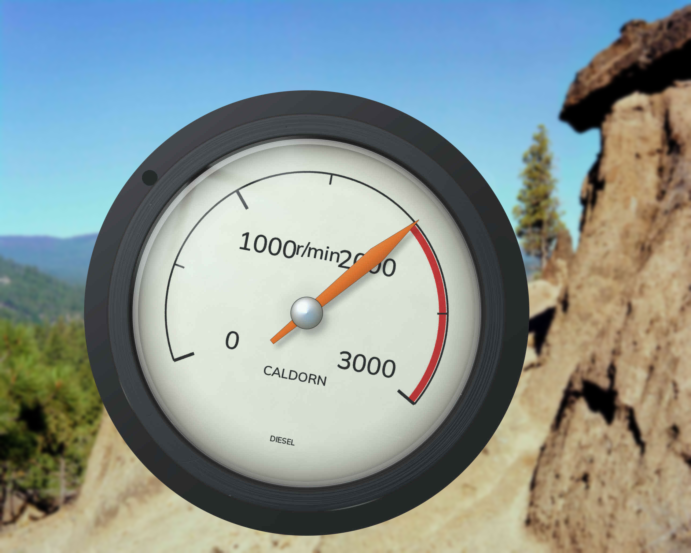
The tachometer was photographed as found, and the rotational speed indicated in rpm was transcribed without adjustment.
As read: 2000 rpm
